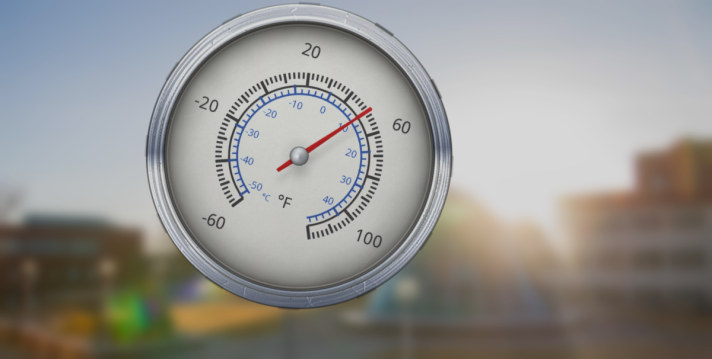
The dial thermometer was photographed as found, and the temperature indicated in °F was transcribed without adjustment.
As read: 50 °F
